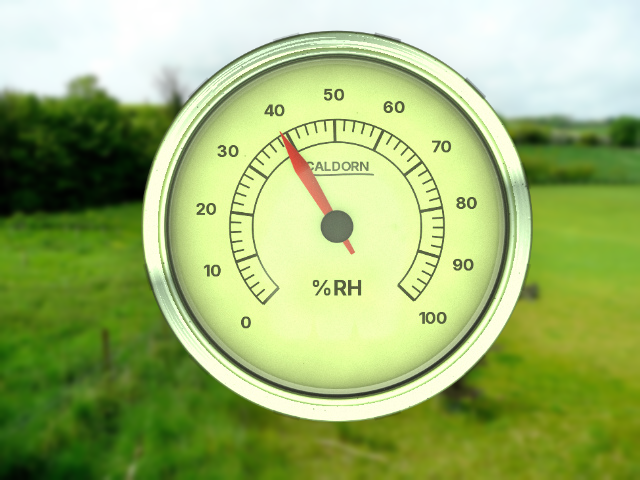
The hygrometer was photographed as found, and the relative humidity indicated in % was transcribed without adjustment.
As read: 39 %
